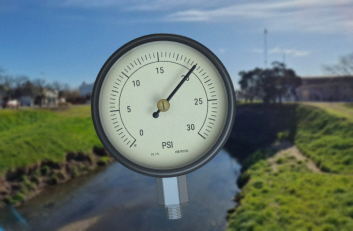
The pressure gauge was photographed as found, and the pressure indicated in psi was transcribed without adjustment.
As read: 20 psi
